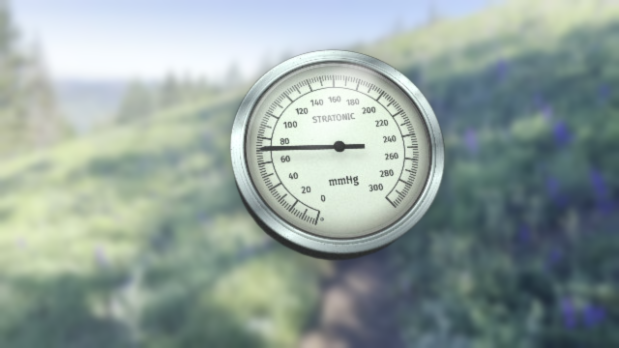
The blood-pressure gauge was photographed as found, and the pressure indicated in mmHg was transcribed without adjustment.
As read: 70 mmHg
